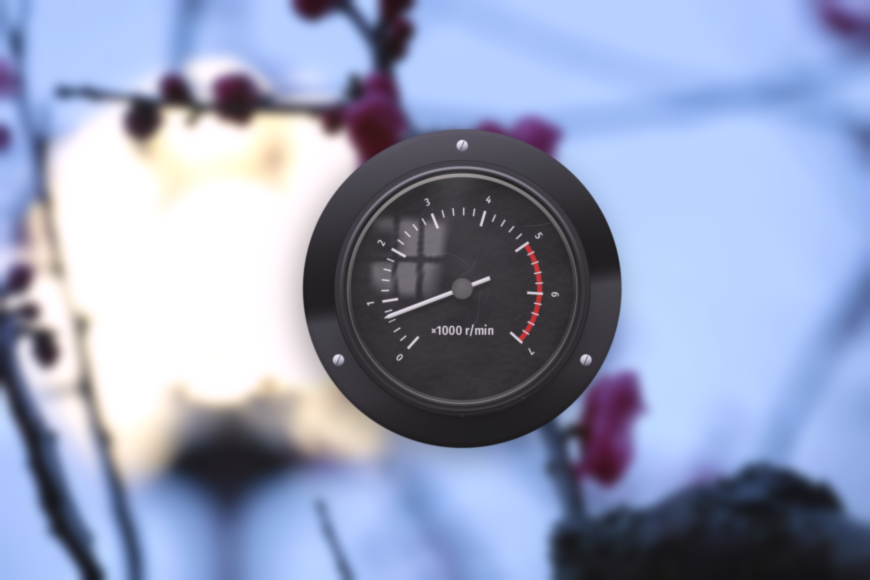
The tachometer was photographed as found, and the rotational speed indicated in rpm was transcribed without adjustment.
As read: 700 rpm
